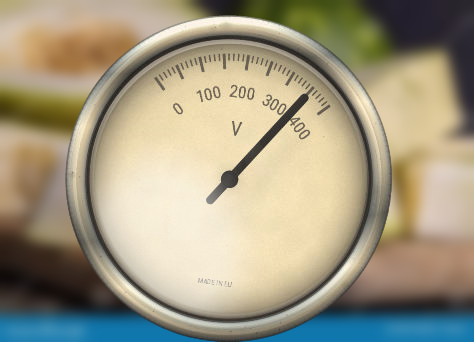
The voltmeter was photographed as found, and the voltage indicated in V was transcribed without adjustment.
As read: 350 V
